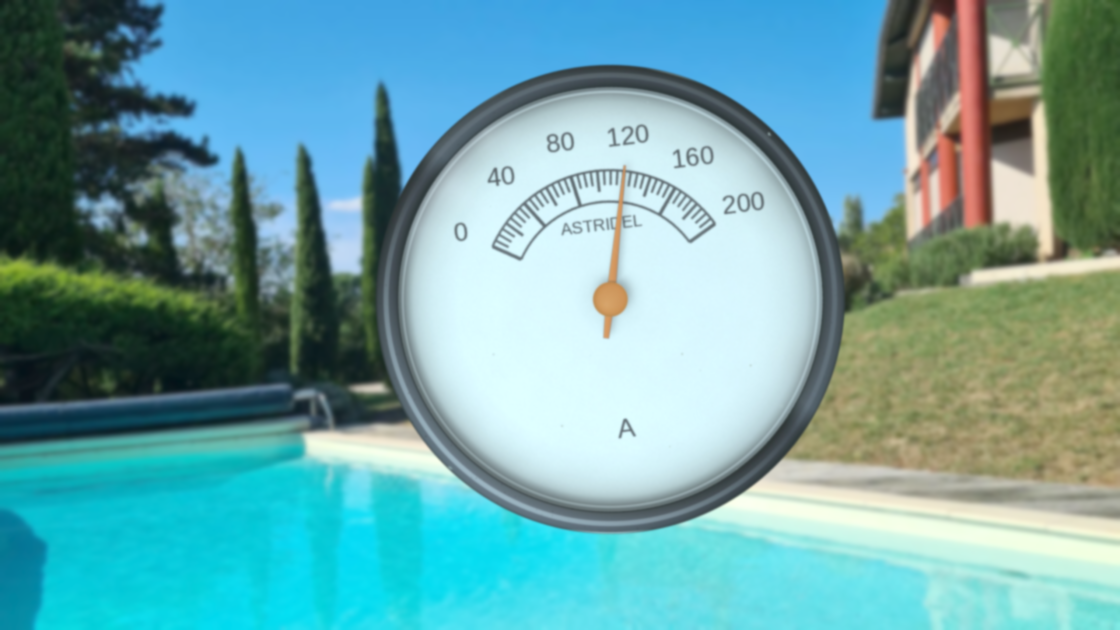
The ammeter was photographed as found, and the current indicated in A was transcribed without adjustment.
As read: 120 A
